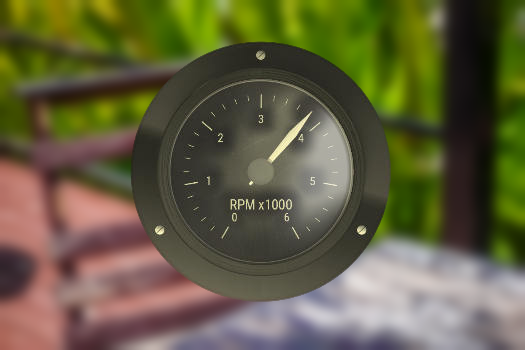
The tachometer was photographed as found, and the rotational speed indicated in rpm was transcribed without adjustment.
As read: 3800 rpm
